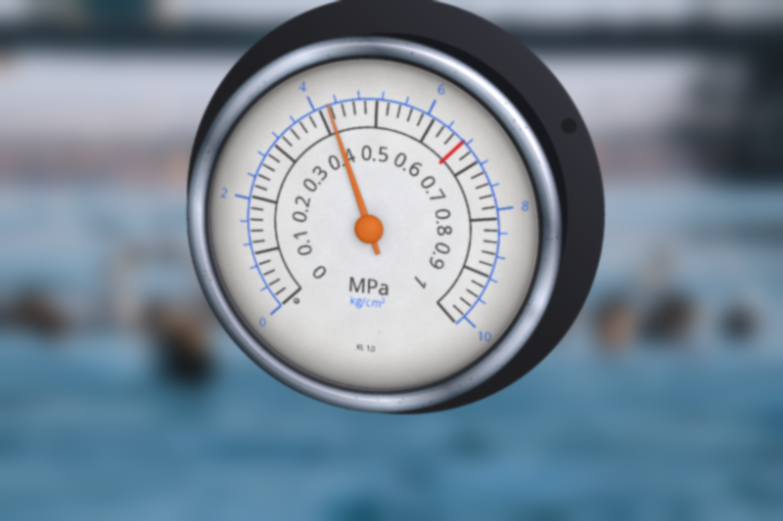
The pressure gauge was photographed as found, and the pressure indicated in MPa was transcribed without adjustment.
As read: 0.42 MPa
